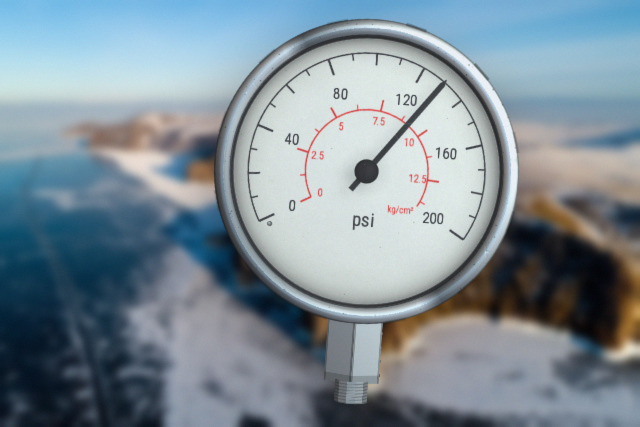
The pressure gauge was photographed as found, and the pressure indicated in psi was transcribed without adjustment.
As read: 130 psi
